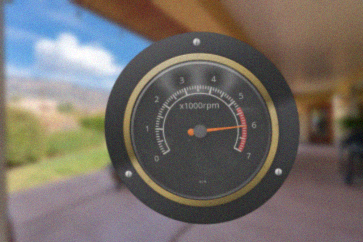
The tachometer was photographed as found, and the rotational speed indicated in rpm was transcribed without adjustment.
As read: 6000 rpm
